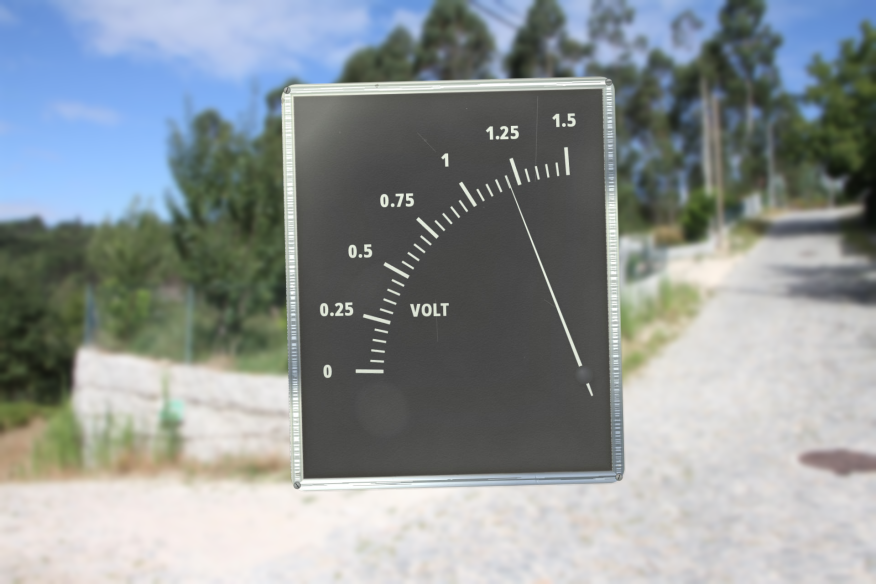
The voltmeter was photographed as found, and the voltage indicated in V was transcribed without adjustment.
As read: 1.2 V
